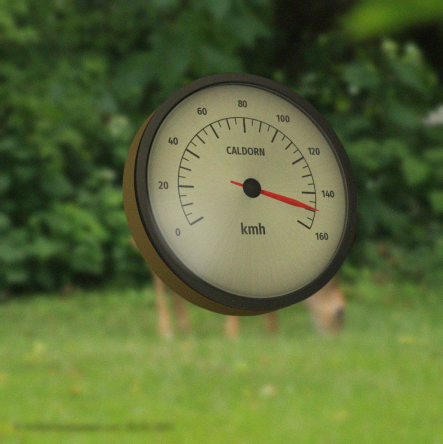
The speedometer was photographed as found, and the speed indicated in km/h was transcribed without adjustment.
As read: 150 km/h
